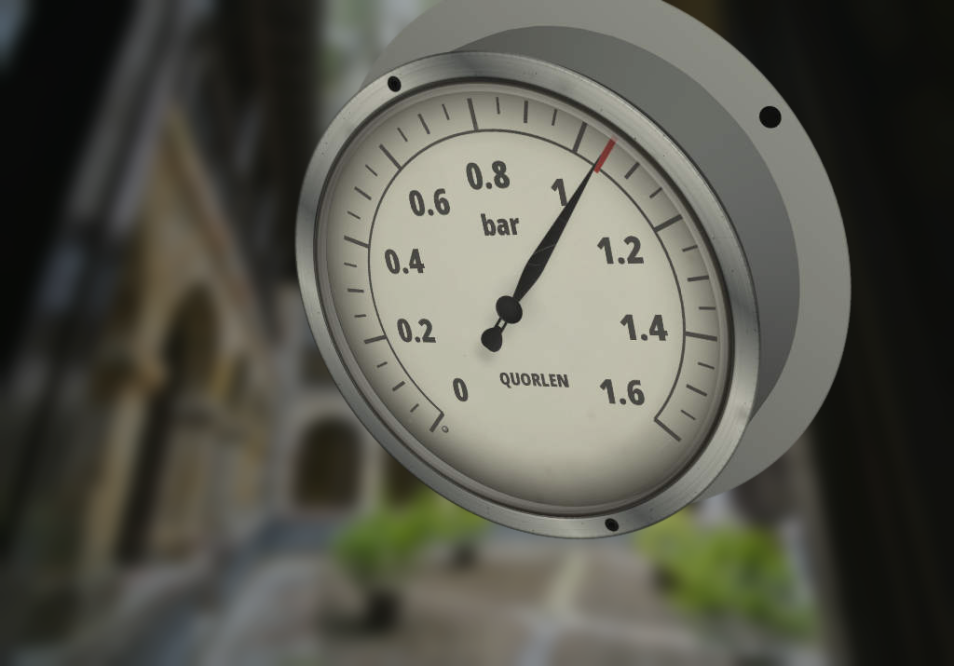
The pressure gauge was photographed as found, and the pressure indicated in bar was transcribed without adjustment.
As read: 1.05 bar
